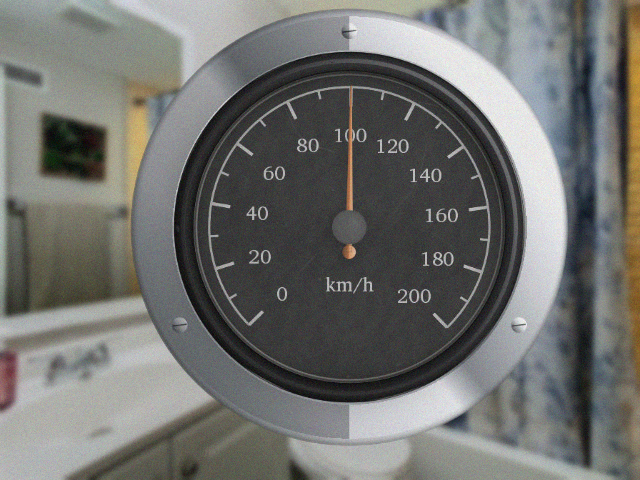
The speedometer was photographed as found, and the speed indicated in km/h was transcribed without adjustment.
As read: 100 km/h
